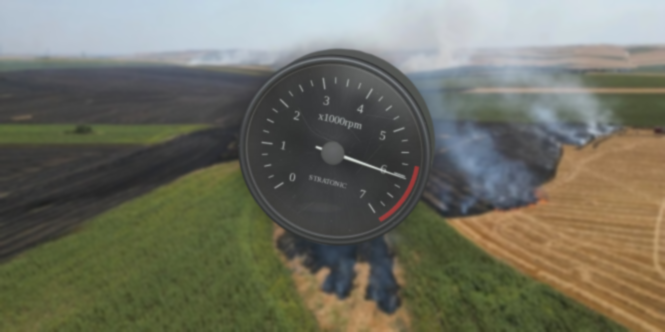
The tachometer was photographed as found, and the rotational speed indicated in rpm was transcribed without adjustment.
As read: 6000 rpm
